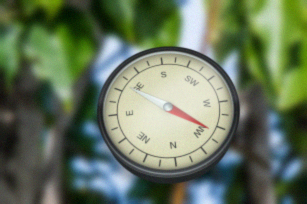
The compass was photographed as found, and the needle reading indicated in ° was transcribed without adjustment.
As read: 307.5 °
